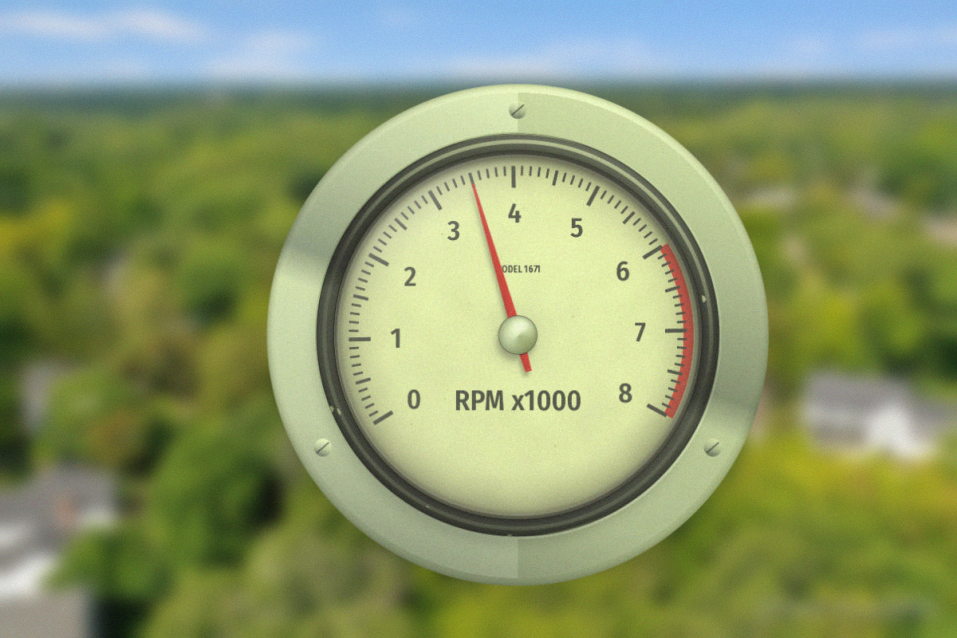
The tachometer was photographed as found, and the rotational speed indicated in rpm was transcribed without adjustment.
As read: 3500 rpm
